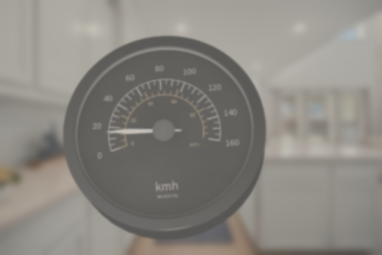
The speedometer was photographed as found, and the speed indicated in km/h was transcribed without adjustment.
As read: 15 km/h
